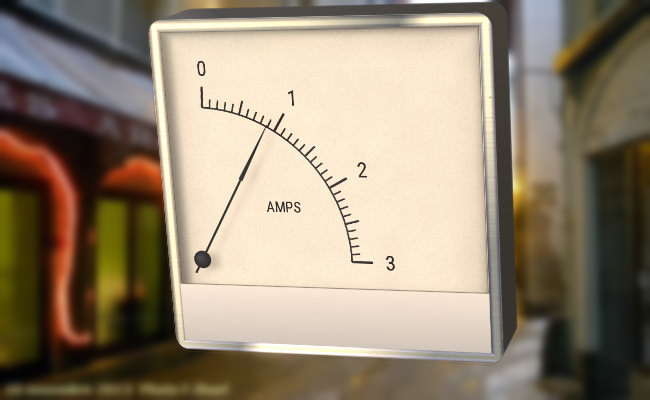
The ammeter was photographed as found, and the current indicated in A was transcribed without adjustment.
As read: 0.9 A
